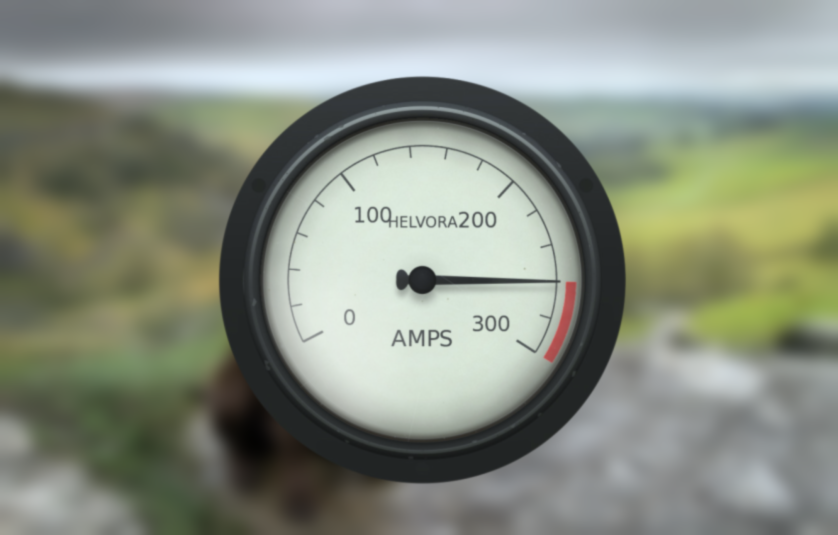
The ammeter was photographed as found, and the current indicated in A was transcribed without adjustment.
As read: 260 A
